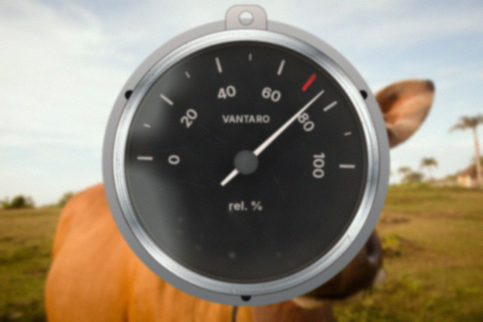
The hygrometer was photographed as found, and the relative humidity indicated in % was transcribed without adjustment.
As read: 75 %
